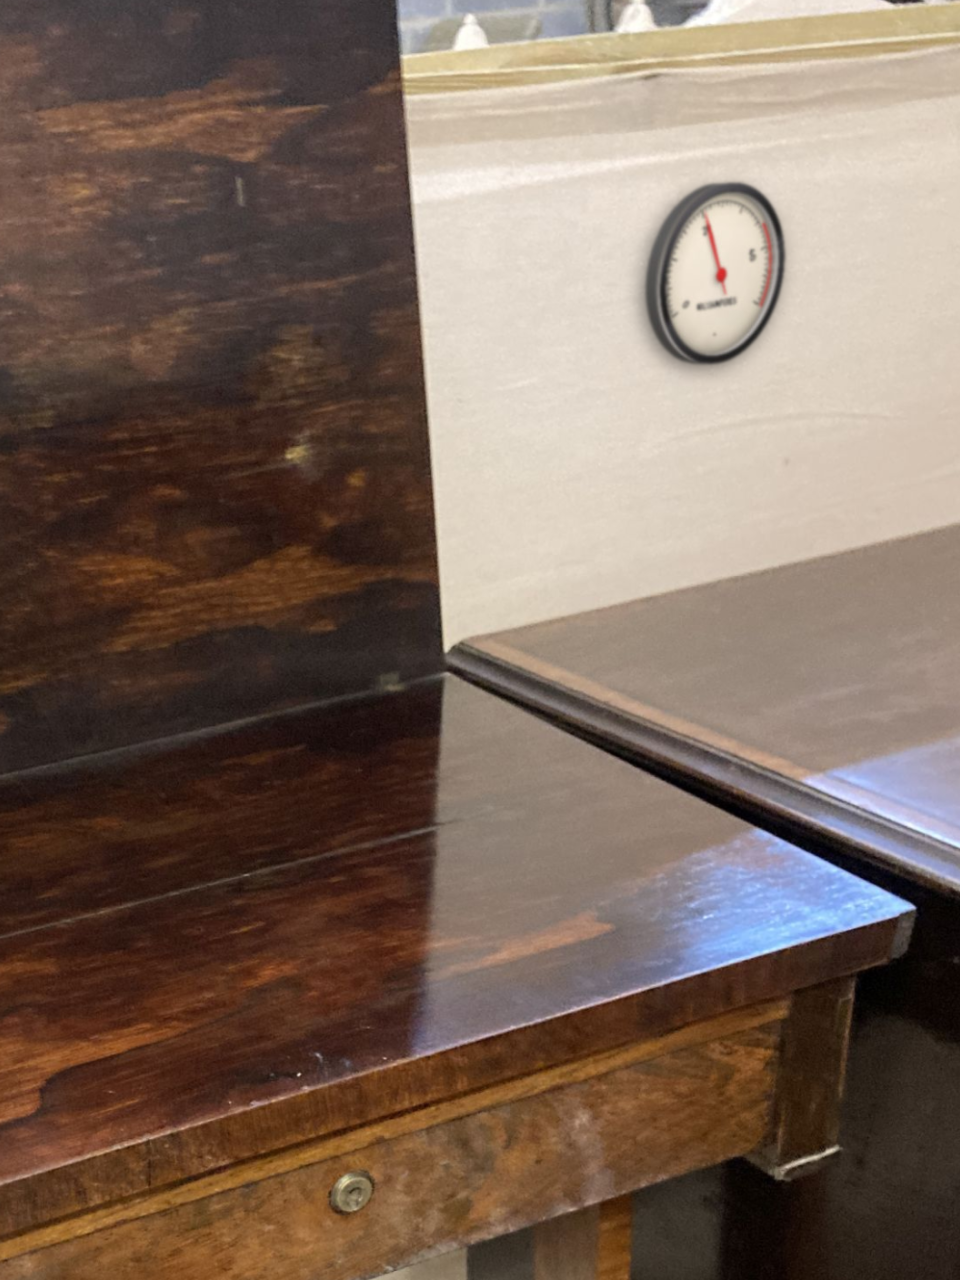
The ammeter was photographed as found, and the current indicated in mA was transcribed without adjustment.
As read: 20 mA
